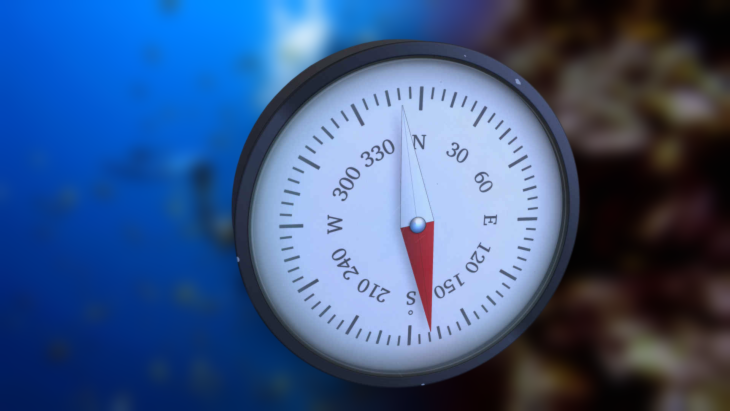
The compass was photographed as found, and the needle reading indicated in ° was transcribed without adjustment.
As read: 170 °
